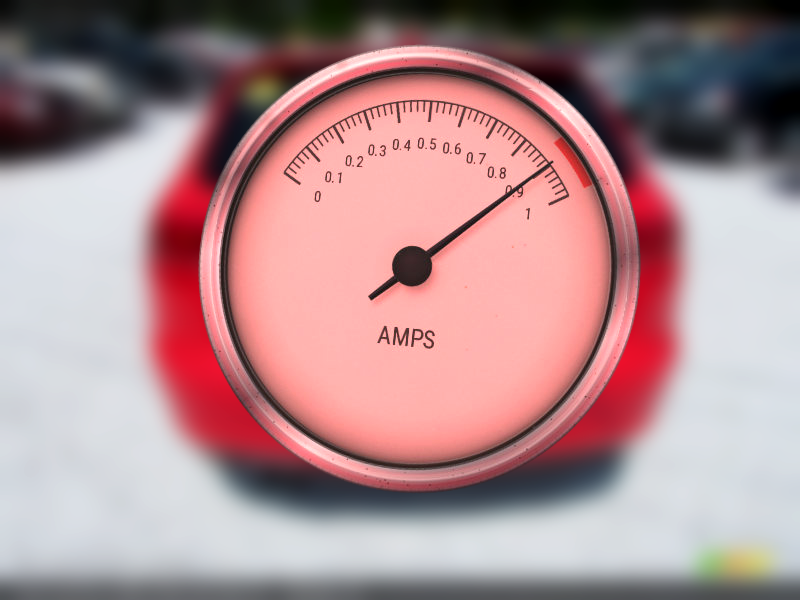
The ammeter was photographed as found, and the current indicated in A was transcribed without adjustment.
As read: 0.9 A
